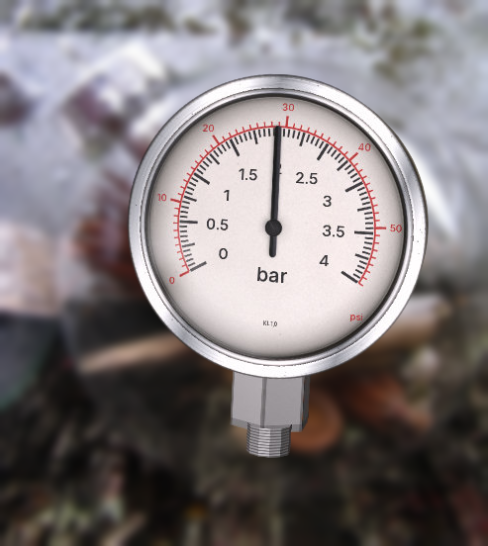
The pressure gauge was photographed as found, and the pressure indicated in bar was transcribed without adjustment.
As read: 2 bar
